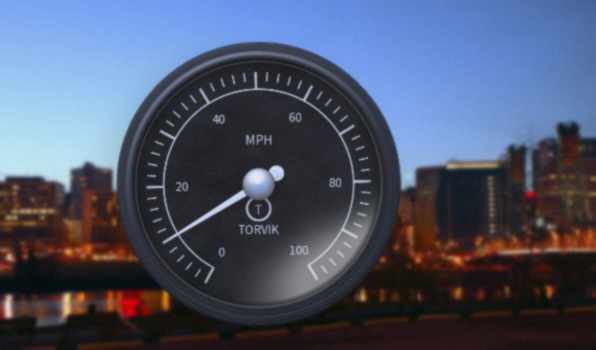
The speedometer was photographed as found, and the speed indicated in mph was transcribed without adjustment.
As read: 10 mph
